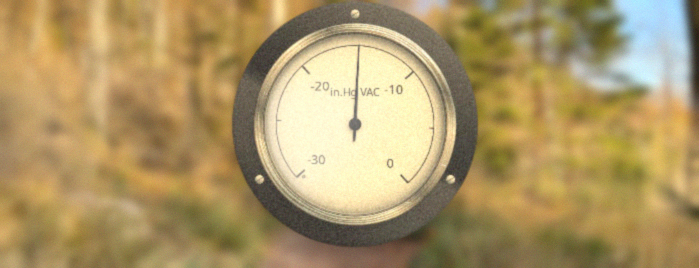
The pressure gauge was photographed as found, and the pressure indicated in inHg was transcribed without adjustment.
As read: -15 inHg
